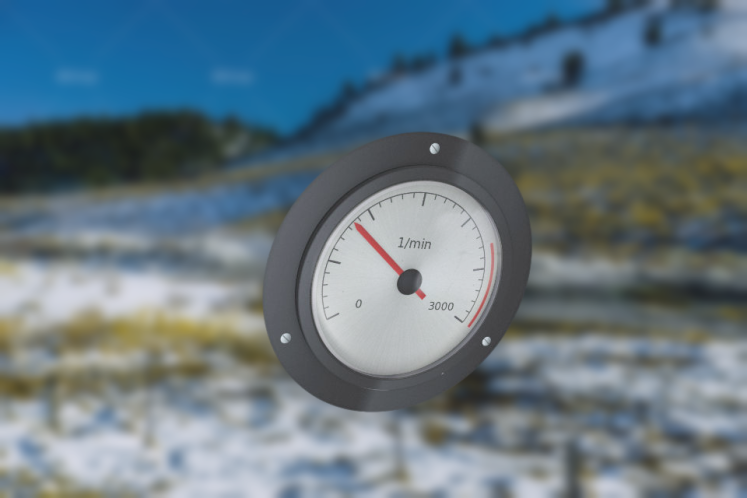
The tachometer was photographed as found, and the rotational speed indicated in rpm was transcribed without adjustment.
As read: 850 rpm
